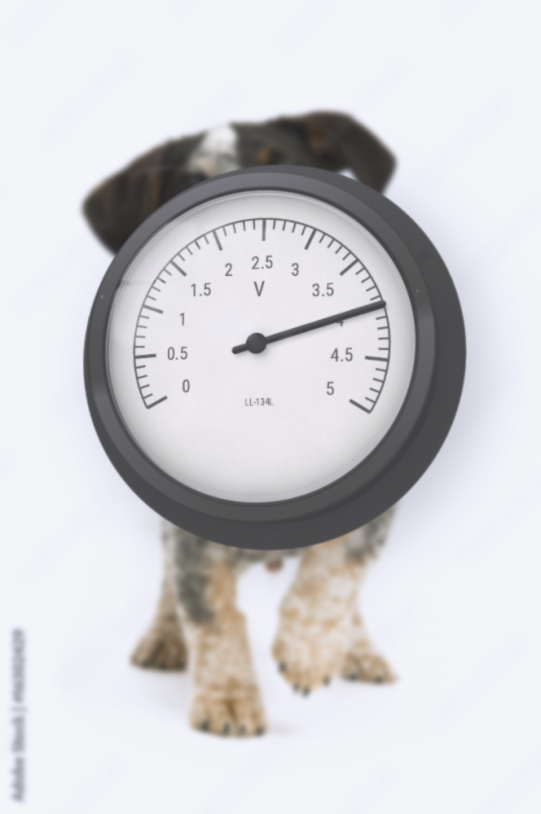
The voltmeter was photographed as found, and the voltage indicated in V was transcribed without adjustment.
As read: 4 V
